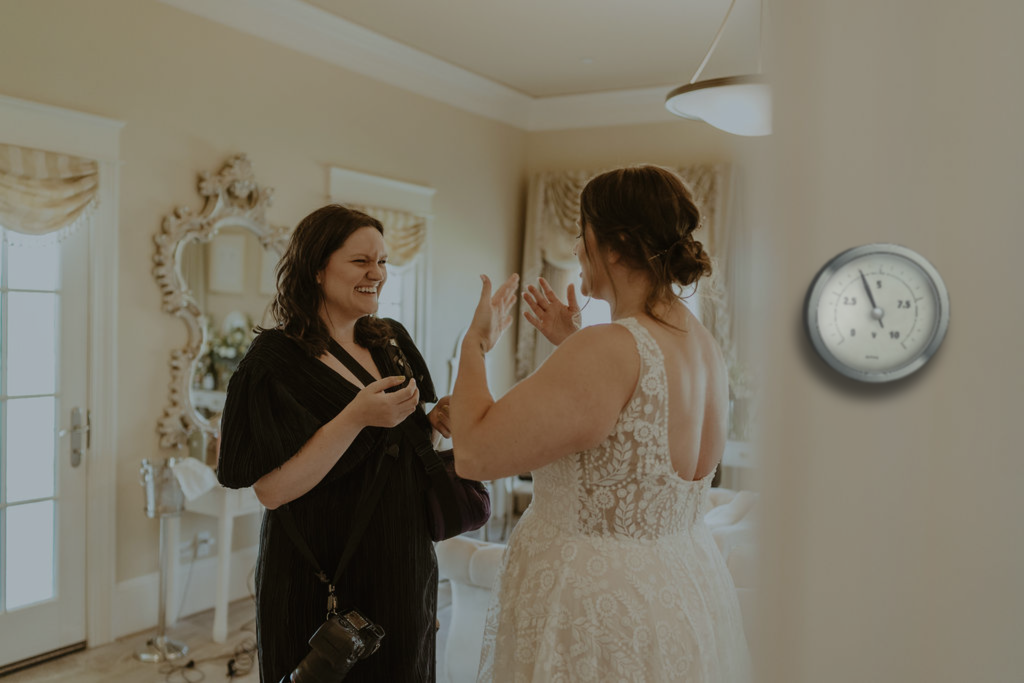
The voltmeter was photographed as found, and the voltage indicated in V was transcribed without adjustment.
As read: 4 V
